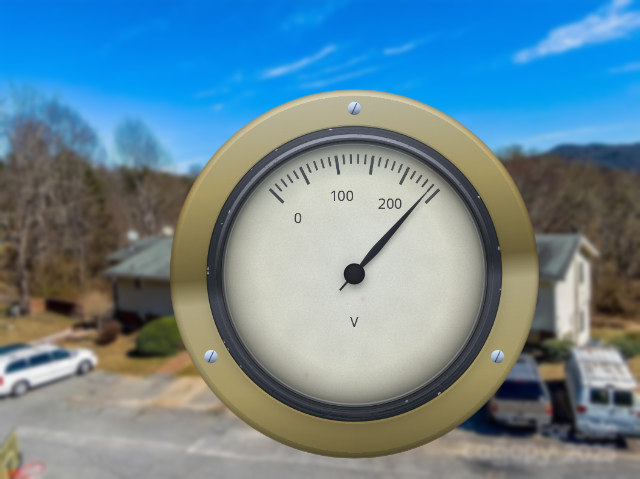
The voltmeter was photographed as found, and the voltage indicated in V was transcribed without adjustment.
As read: 240 V
